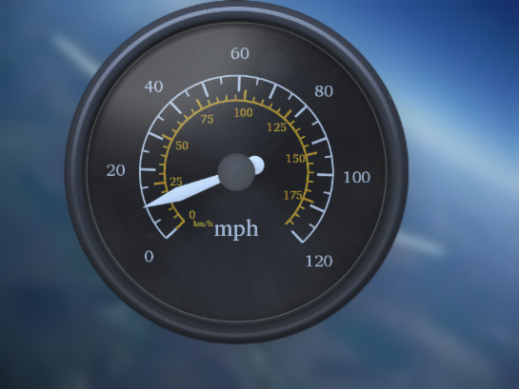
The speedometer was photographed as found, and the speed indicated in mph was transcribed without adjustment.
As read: 10 mph
